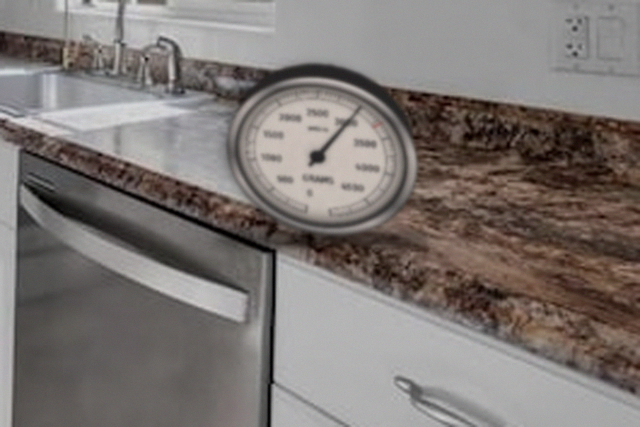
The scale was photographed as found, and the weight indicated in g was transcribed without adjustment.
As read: 3000 g
